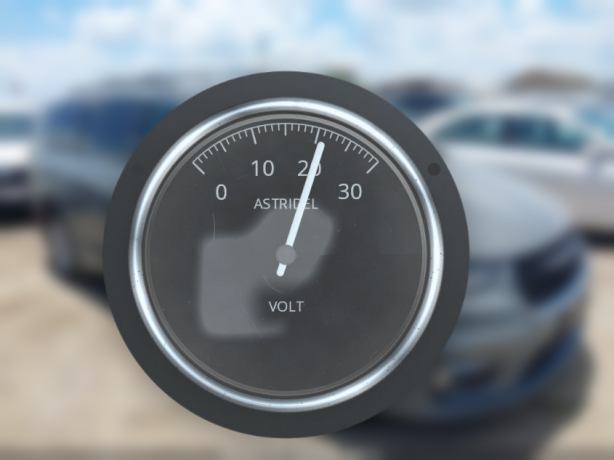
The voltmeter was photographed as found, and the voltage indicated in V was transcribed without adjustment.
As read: 21 V
